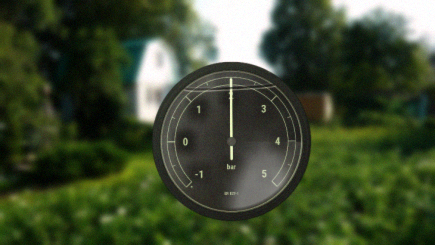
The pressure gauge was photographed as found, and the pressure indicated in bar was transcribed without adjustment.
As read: 2 bar
